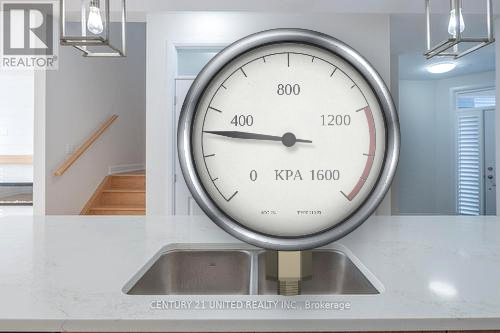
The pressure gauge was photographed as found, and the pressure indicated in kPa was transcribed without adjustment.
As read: 300 kPa
